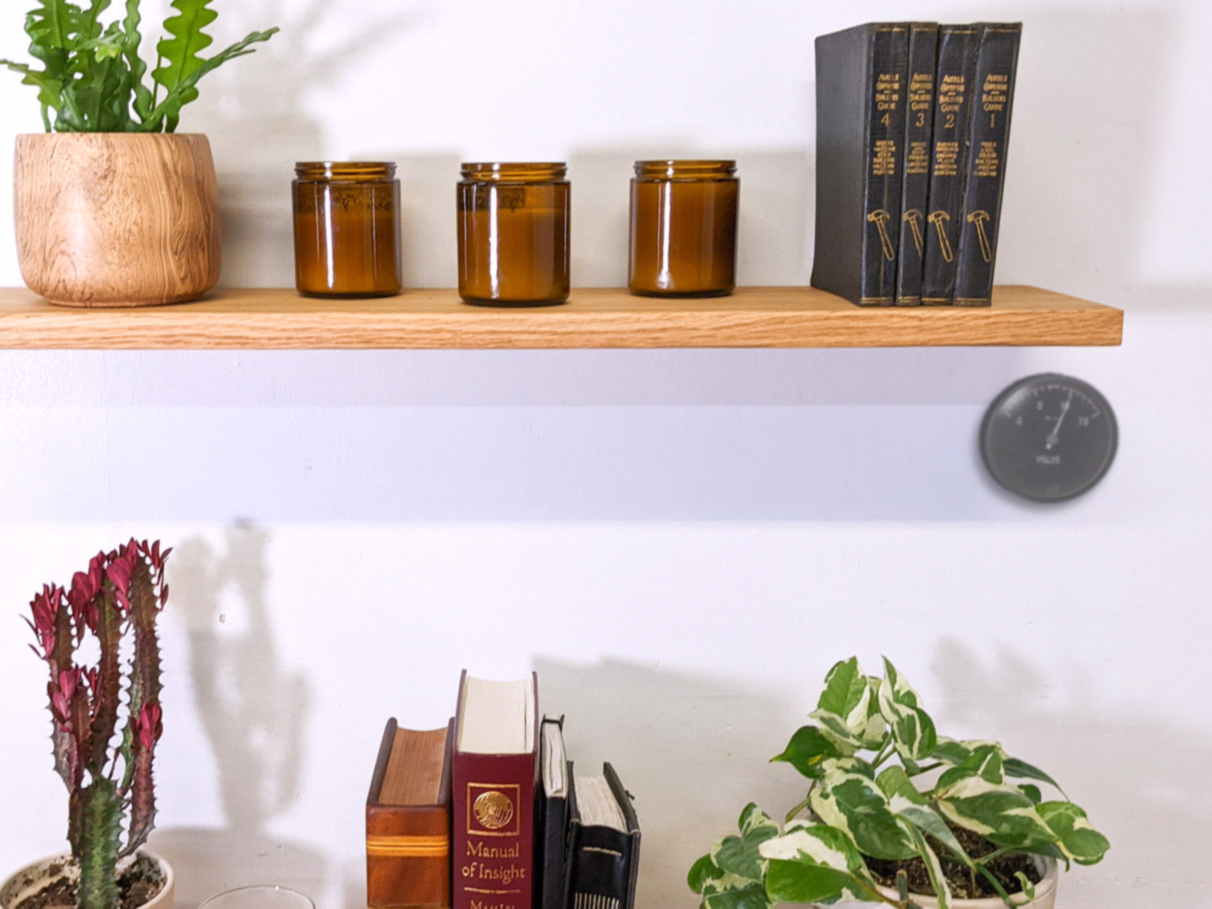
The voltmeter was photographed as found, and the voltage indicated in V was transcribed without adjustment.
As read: 10 V
